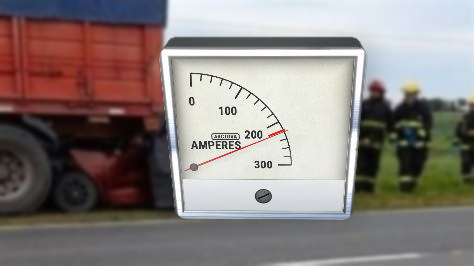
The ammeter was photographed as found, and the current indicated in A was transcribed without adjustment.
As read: 220 A
